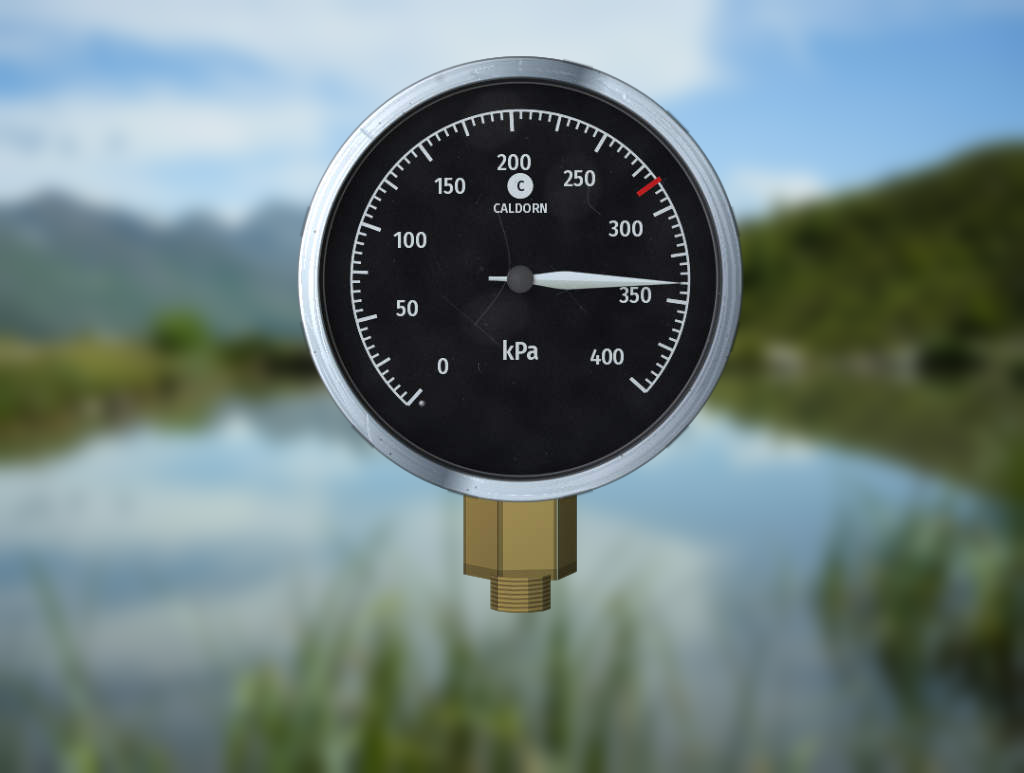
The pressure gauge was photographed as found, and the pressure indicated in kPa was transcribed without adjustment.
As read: 340 kPa
